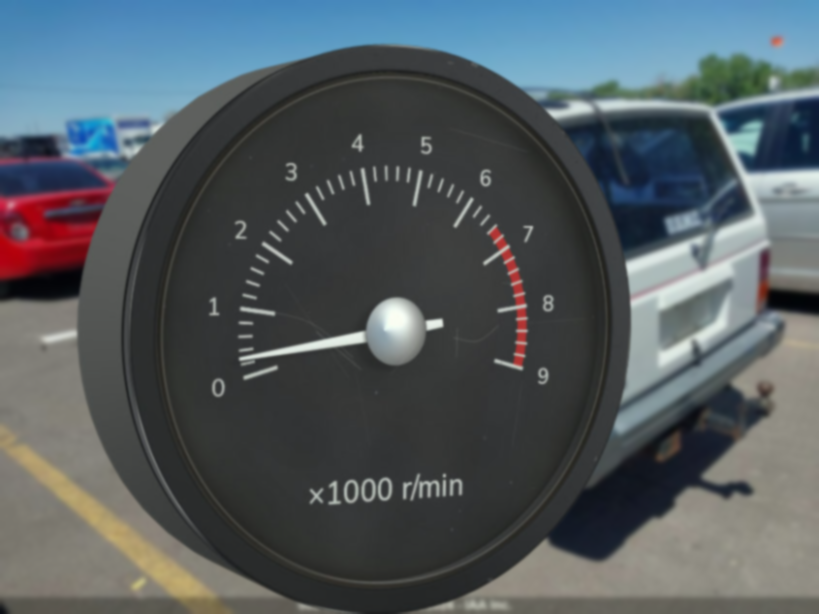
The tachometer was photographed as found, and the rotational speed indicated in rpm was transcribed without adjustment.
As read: 300 rpm
